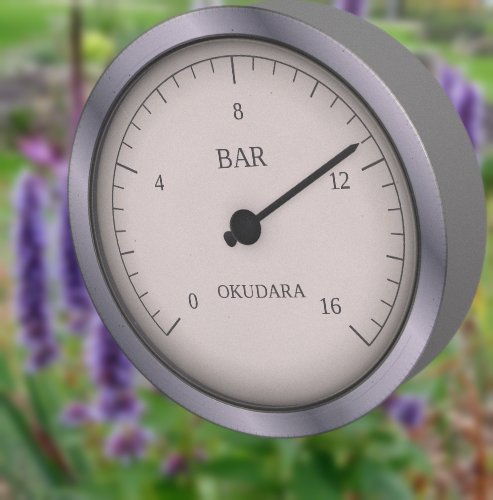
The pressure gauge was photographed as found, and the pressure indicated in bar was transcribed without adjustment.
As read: 11.5 bar
